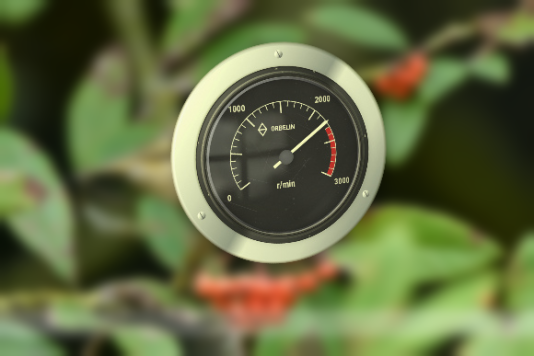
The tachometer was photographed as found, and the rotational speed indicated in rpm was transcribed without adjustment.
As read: 2200 rpm
